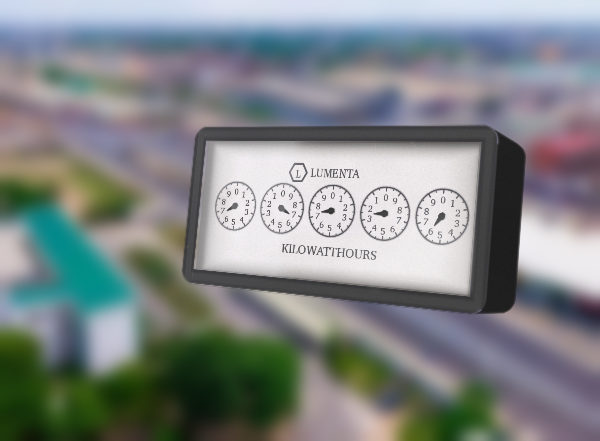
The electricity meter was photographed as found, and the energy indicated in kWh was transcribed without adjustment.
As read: 66726 kWh
